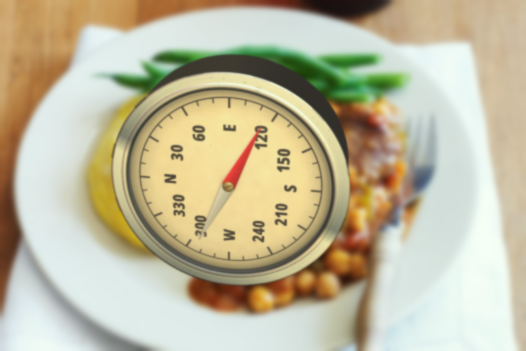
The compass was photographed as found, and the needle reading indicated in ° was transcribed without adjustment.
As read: 115 °
